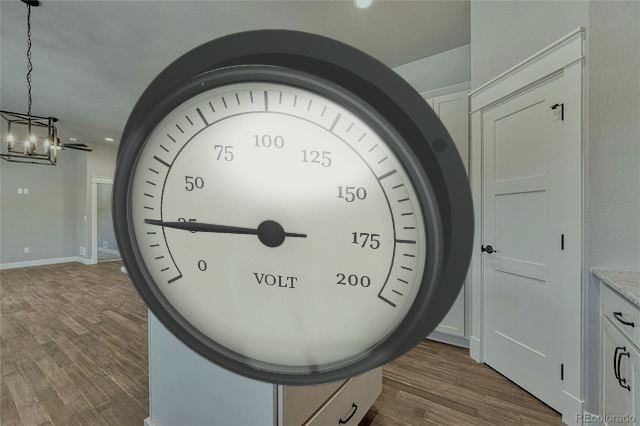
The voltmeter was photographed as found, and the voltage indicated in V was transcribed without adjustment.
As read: 25 V
